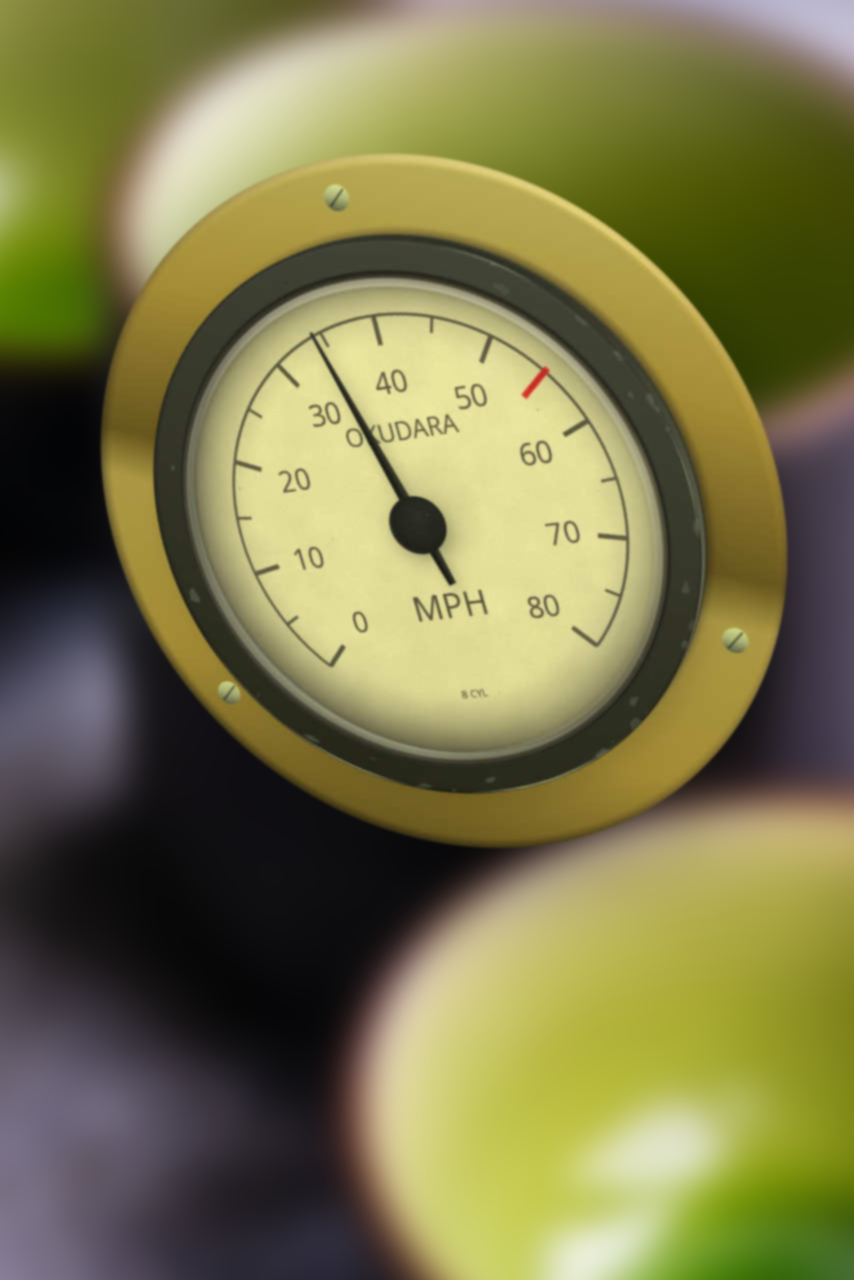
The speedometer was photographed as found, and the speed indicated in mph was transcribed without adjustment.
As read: 35 mph
